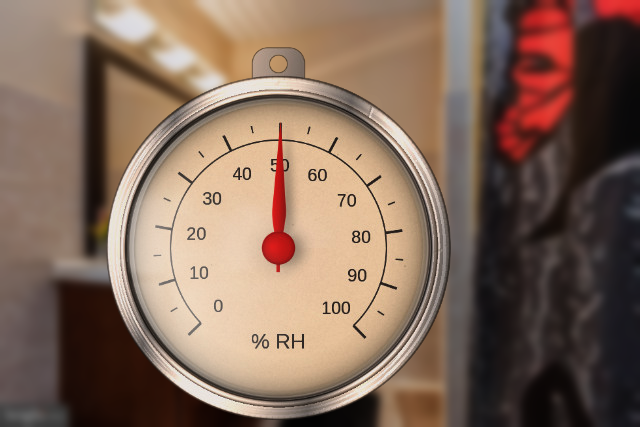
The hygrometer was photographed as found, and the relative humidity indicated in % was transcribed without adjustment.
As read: 50 %
